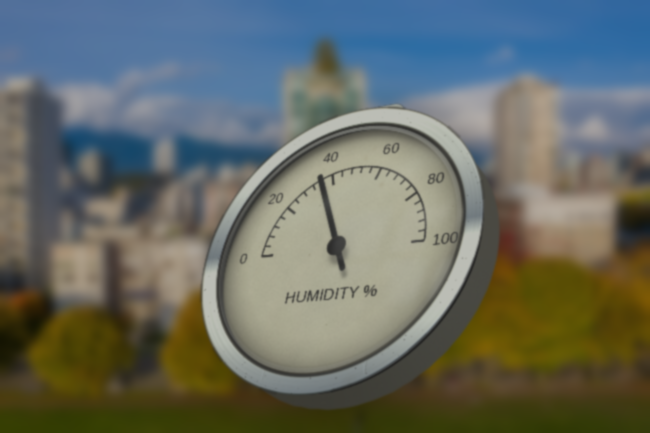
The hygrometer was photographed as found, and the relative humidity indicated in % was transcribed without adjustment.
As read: 36 %
